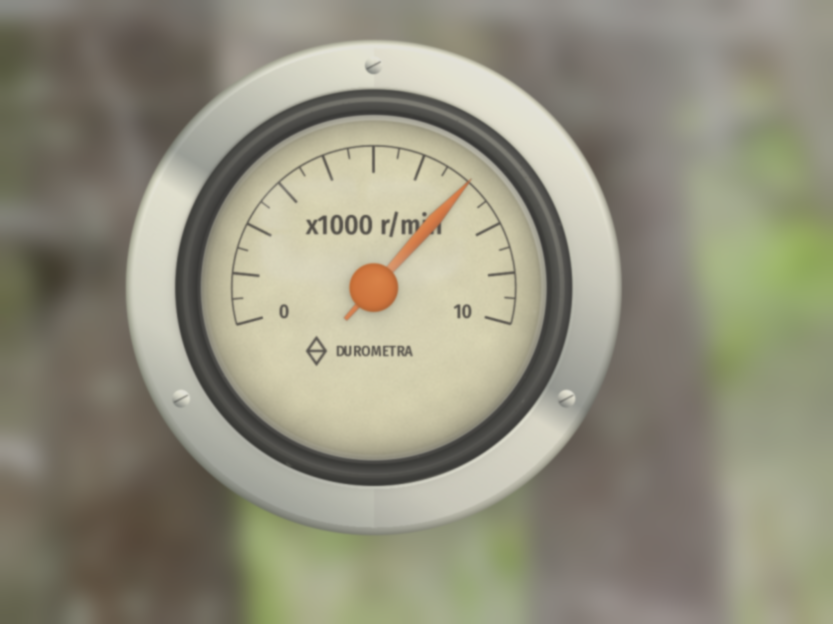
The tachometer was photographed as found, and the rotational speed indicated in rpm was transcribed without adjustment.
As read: 7000 rpm
